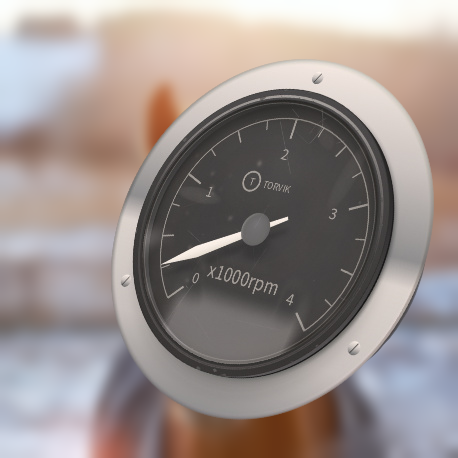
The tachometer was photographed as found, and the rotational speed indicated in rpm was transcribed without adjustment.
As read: 250 rpm
